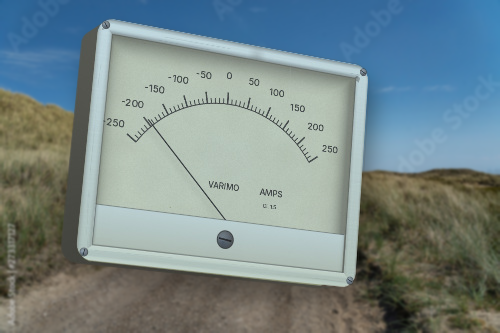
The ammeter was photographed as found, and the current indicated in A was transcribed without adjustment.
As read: -200 A
